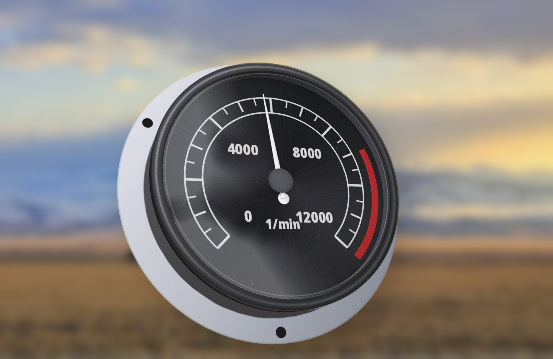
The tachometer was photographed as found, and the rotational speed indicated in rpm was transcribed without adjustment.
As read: 5750 rpm
